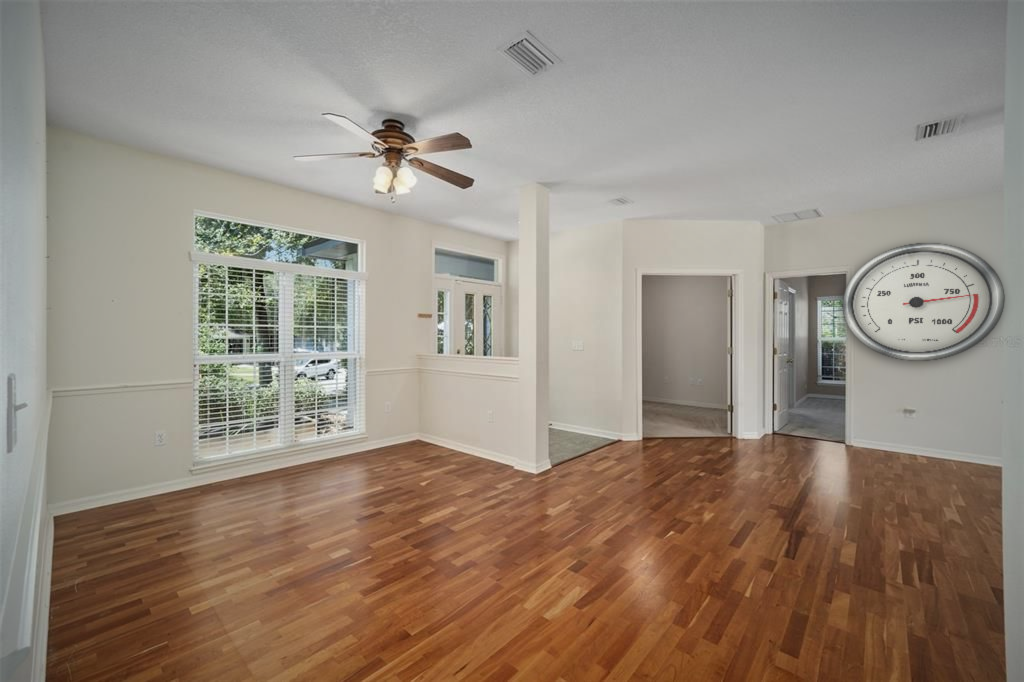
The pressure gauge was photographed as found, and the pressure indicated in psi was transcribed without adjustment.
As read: 800 psi
